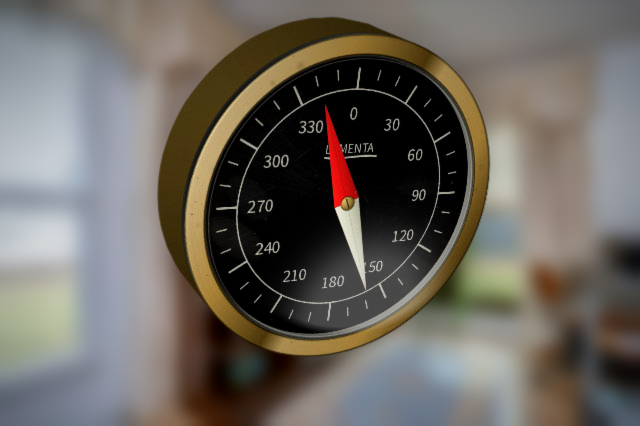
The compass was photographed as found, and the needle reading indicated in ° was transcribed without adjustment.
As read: 340 °
